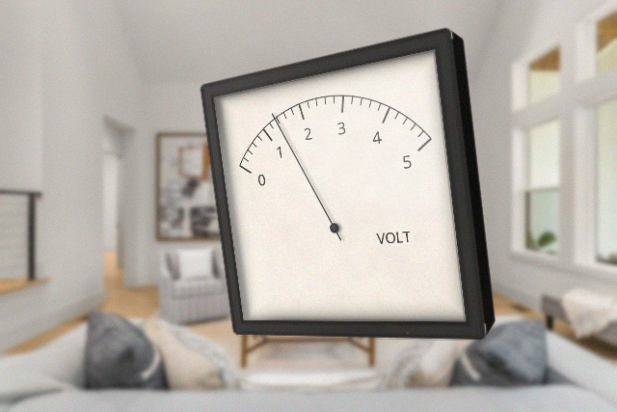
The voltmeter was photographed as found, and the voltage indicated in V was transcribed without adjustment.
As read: 1.4 V
